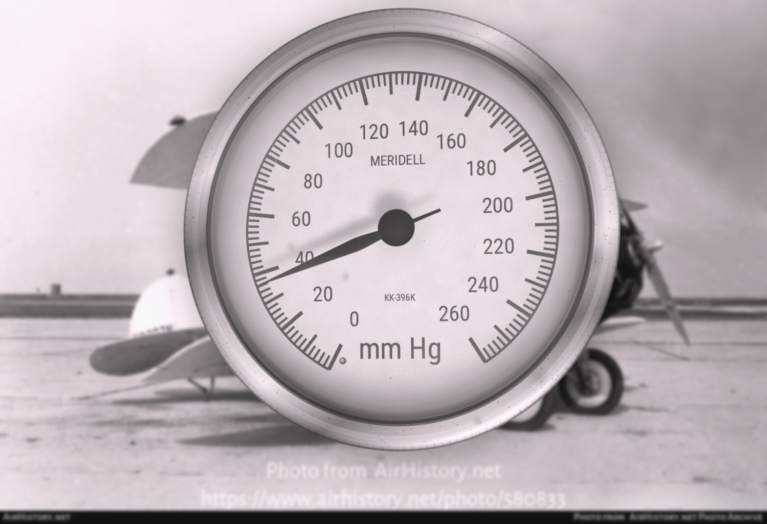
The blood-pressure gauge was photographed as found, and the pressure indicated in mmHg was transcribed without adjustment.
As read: 36 mmHg
